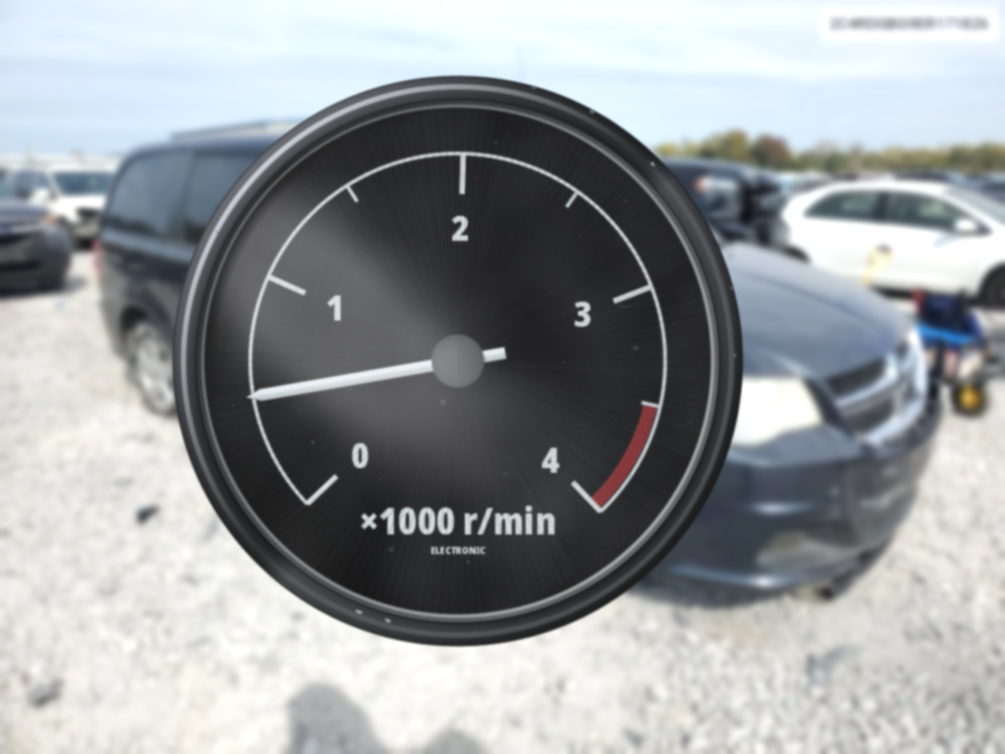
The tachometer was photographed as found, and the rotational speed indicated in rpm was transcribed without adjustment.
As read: 500 rpm
